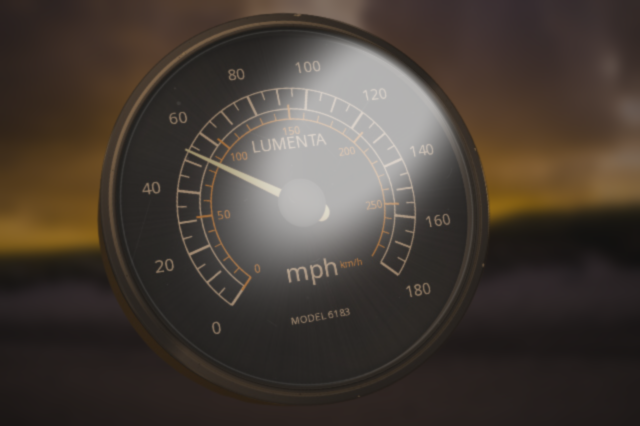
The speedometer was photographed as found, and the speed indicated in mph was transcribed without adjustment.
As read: 52.5 mph
